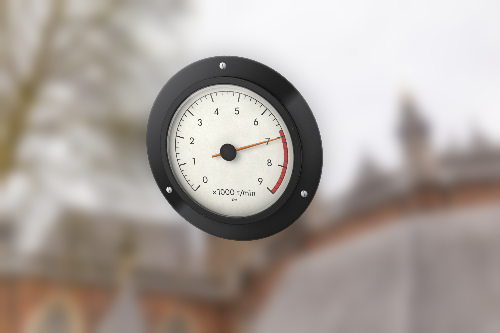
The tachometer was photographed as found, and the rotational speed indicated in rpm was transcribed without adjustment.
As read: 7000 rpm
